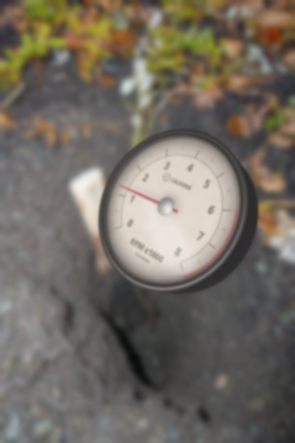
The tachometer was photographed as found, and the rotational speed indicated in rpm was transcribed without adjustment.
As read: 1250 rpm
